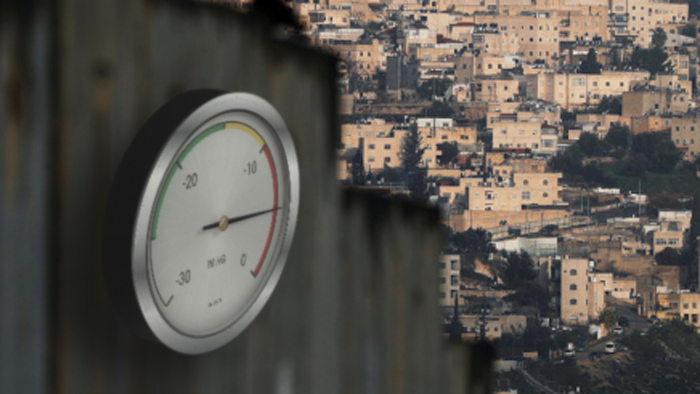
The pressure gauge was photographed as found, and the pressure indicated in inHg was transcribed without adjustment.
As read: -5 inHg
